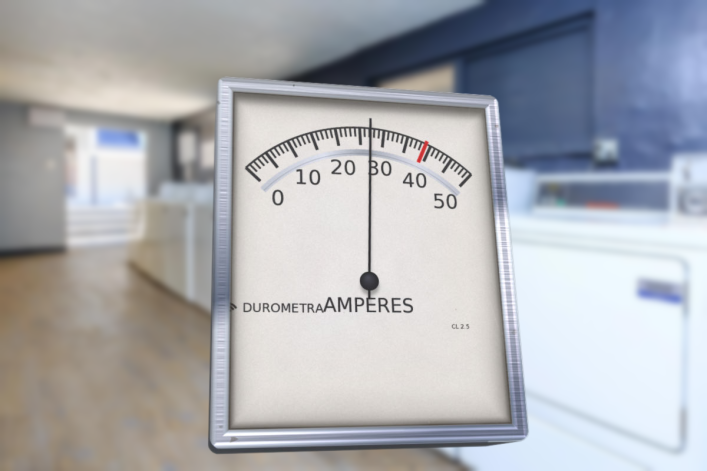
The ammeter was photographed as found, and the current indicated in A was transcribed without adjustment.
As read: 27 A
